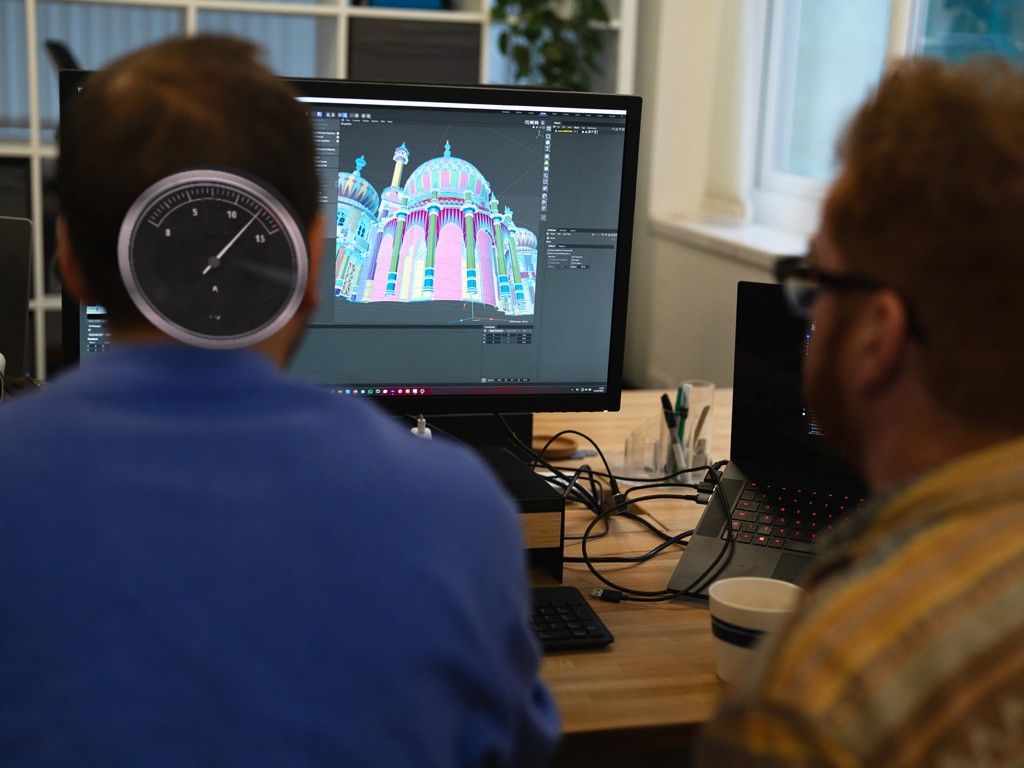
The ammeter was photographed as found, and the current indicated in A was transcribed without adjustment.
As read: 12.5 A
